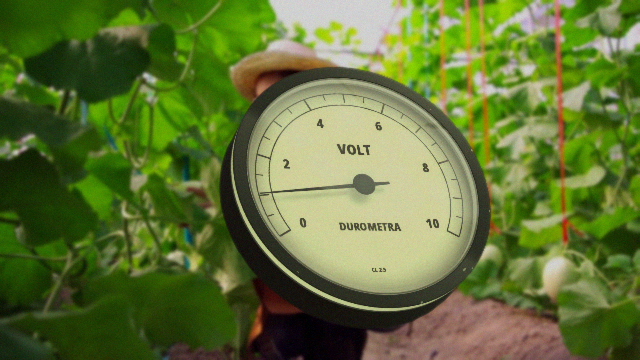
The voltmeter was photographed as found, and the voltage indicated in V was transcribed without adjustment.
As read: 1 V
